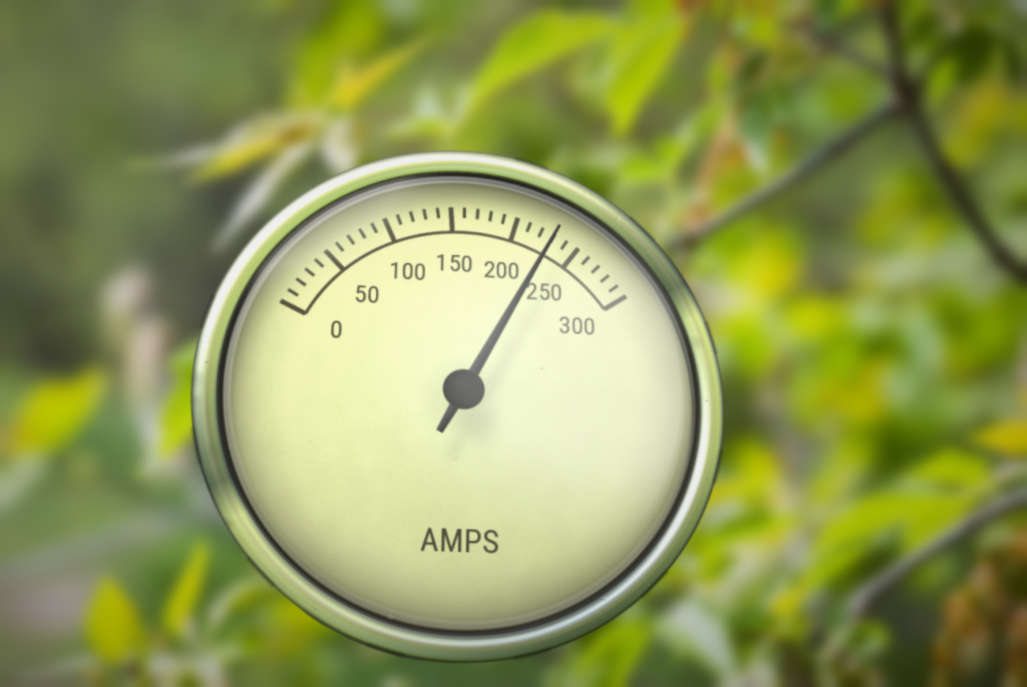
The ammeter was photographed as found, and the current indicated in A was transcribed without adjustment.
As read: 230 A
